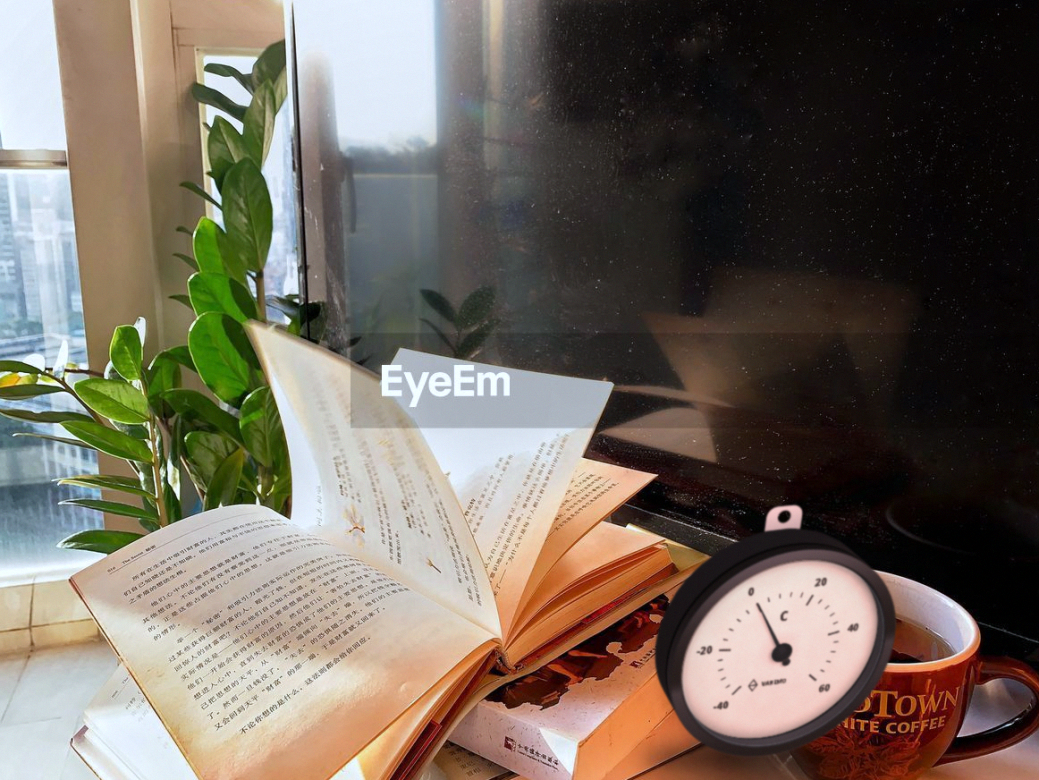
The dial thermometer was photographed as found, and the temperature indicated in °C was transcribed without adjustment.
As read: 0 °C
